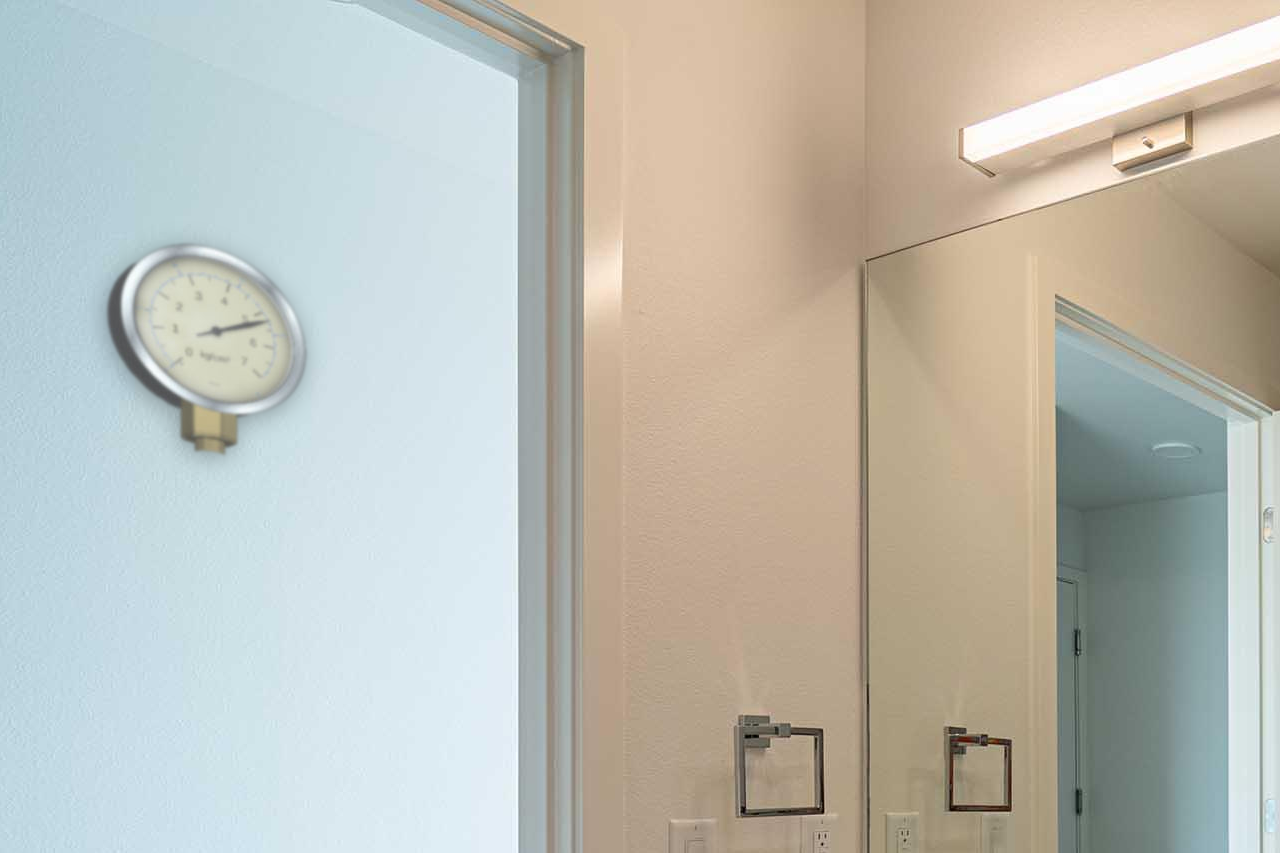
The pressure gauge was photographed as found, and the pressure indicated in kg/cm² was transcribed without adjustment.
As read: 5.25 kg/cm²
